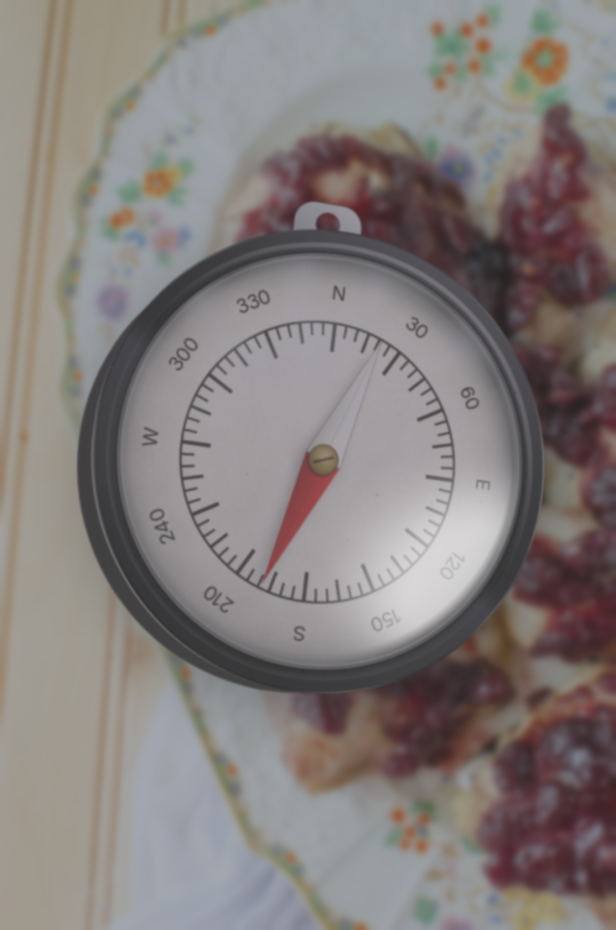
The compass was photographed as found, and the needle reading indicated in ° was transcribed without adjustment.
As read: 200 °
